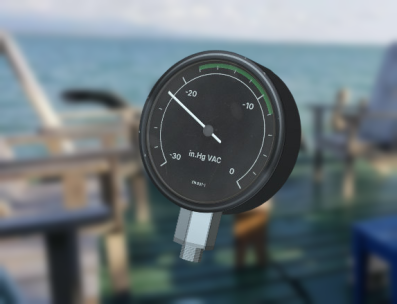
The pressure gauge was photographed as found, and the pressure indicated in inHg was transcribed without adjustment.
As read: -22 inHg
